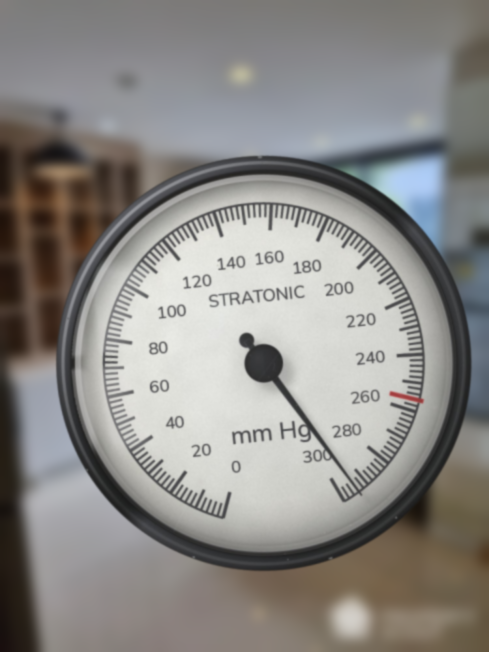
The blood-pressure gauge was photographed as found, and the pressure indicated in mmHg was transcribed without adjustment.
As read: 294 mmHg
